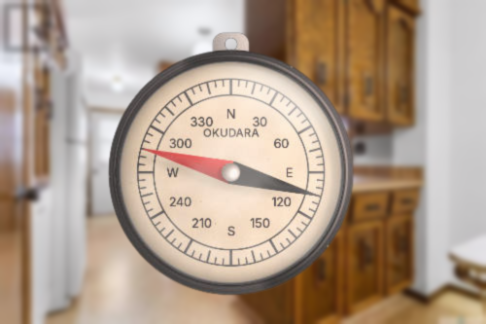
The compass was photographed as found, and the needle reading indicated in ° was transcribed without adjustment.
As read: 285 °
